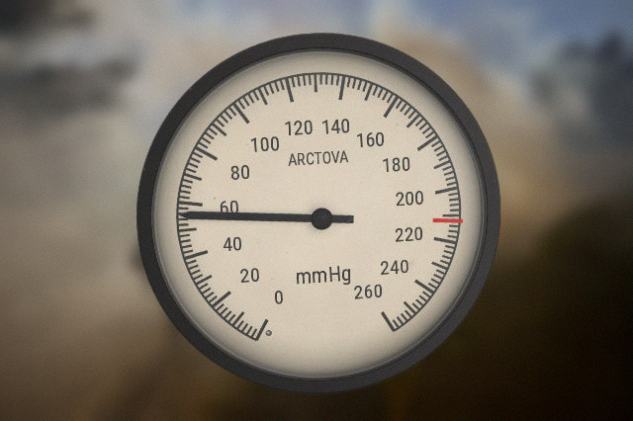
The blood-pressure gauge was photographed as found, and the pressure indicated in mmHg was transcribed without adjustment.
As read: 56 mmHg
